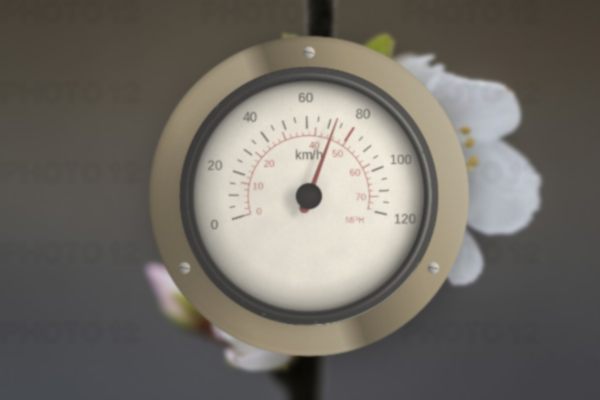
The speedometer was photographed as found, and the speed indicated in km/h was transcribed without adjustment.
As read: 72.5 km/h
